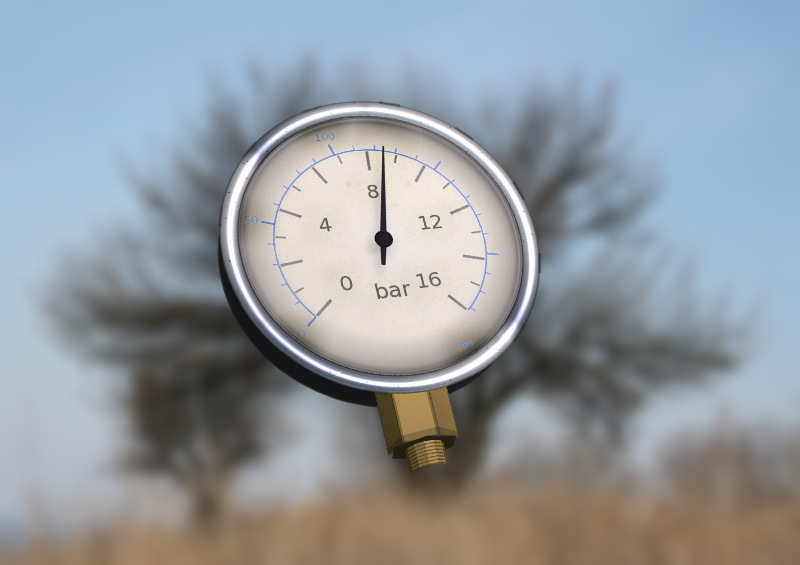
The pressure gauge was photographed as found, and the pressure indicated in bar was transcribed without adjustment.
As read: 8.5 bar
